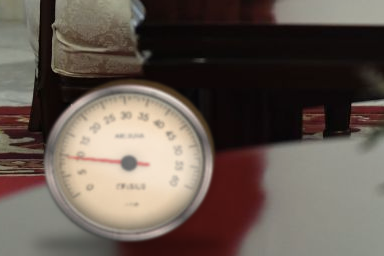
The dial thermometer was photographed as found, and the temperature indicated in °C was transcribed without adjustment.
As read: 10 °C
